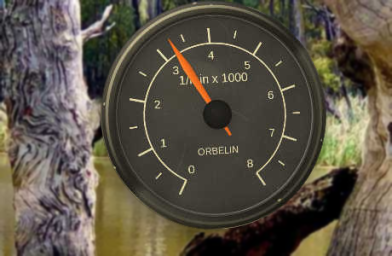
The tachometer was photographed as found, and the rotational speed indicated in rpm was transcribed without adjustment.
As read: 3250 rpm
